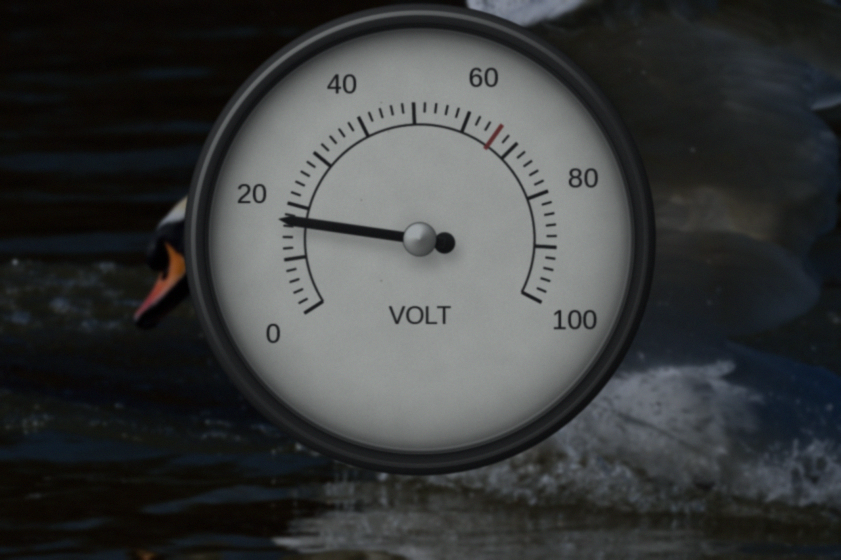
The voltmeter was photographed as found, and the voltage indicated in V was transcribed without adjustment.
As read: 17 V
